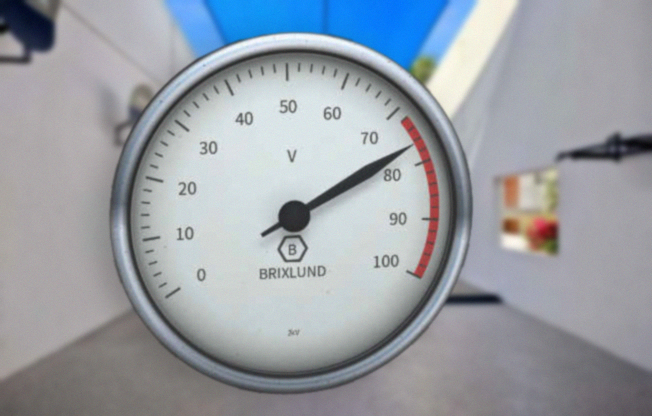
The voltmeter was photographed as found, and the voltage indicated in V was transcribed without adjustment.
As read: 76 V
